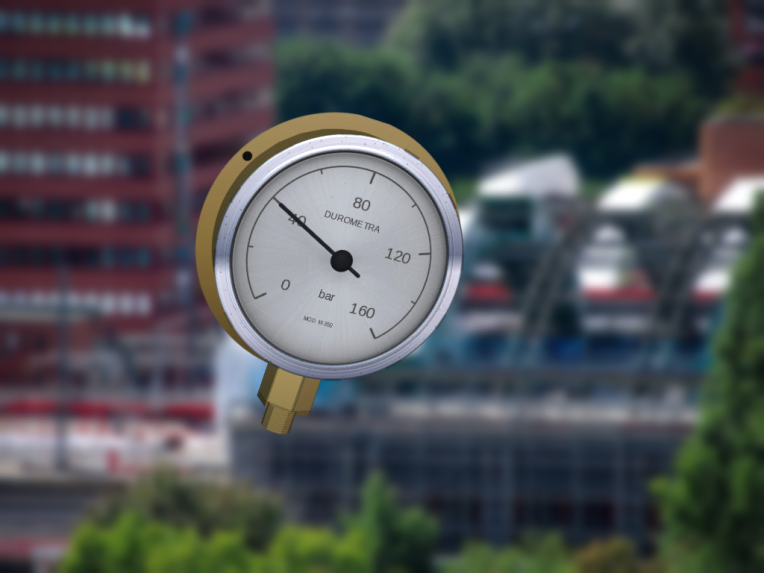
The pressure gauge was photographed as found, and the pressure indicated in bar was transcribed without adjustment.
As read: 40 bar
